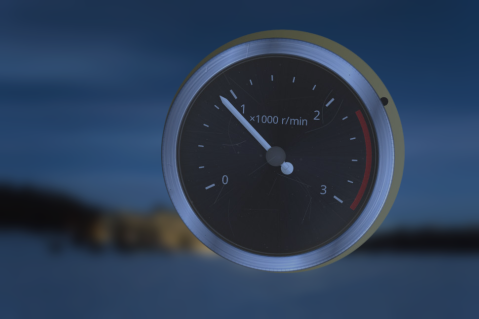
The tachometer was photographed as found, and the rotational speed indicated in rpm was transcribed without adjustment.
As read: 900 rpm
